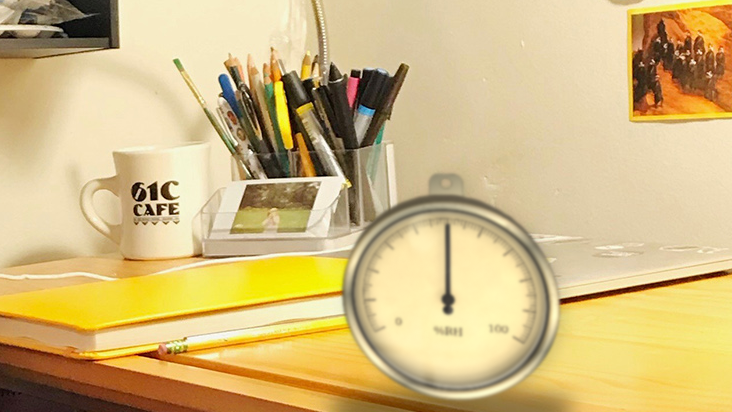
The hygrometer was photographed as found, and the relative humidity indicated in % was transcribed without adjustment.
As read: 50 %
